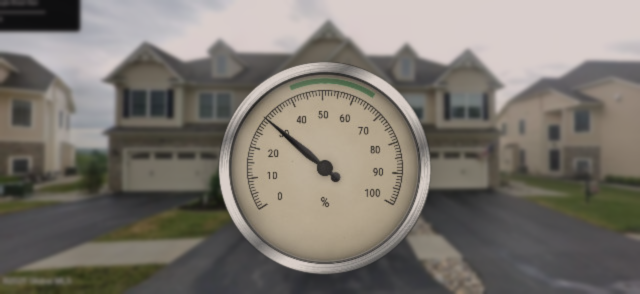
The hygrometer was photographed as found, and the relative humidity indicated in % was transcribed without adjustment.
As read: 30 %
